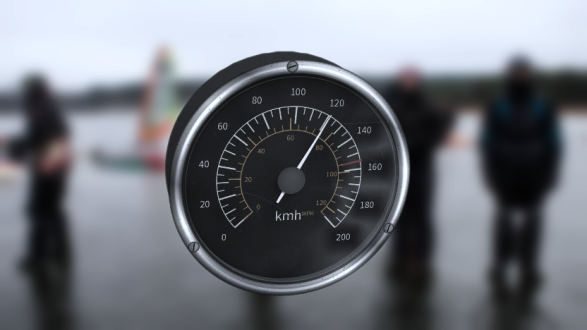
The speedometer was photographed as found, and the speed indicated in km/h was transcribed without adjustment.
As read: 120 km/h
